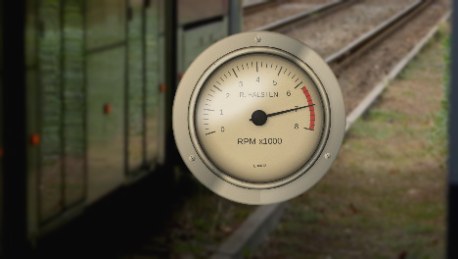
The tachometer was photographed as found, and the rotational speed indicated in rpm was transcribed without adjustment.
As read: 7000 rpm
